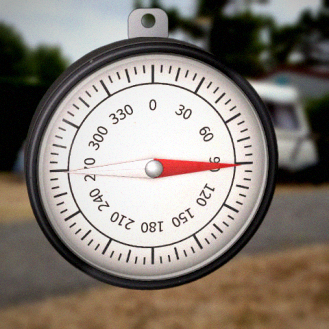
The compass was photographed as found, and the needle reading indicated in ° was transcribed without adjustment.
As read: 90 °
